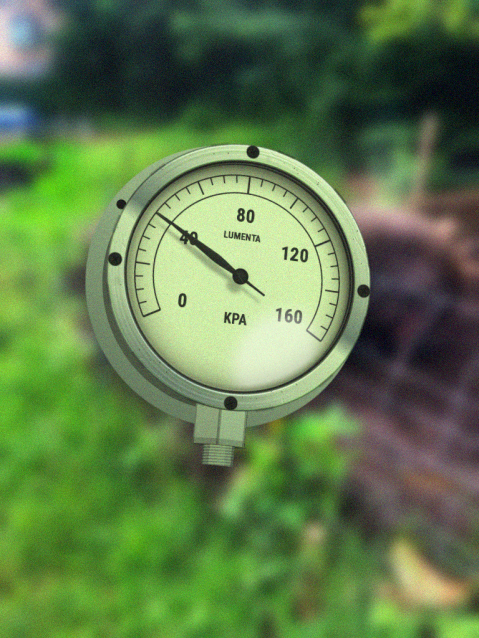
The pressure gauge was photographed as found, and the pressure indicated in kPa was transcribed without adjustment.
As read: 40 kPa
